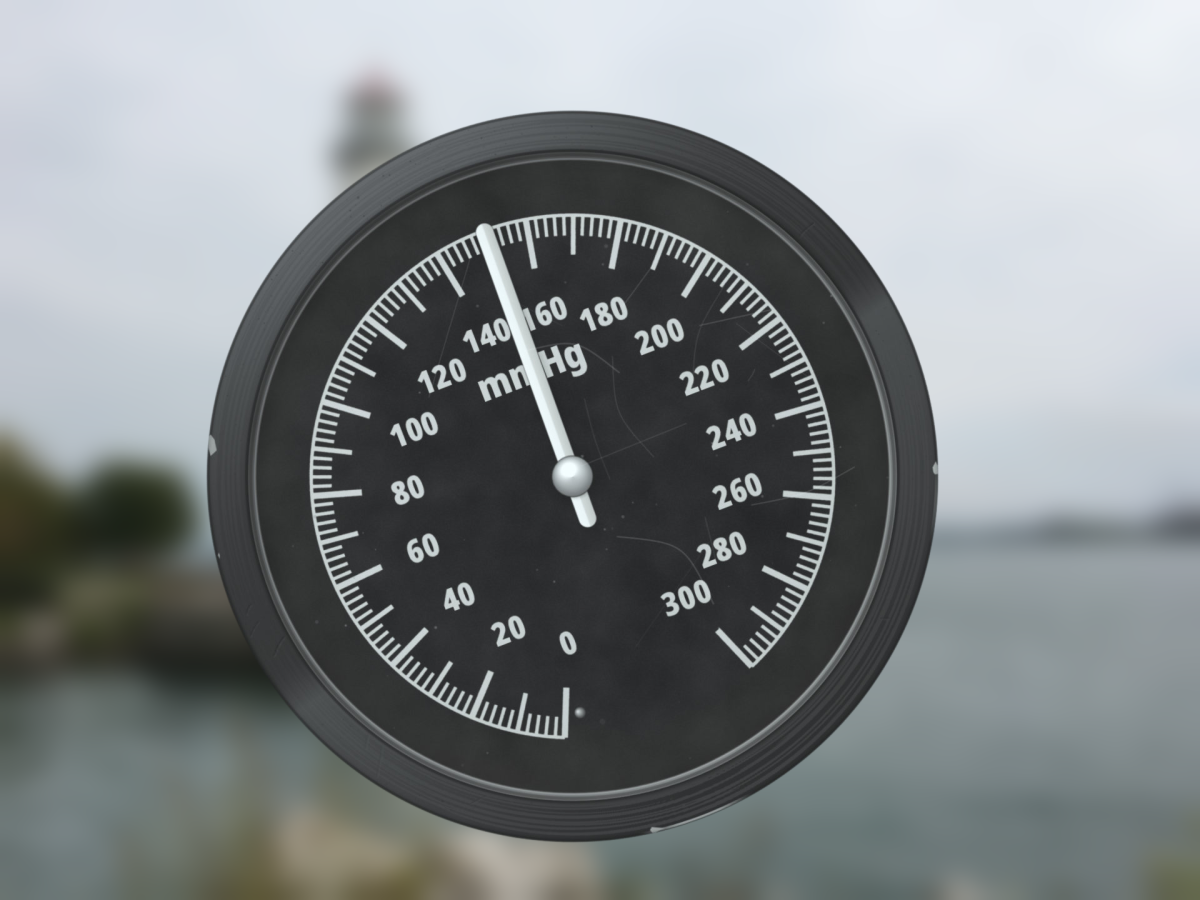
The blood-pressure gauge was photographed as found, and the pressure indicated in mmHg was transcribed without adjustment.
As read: 151 mmHg
